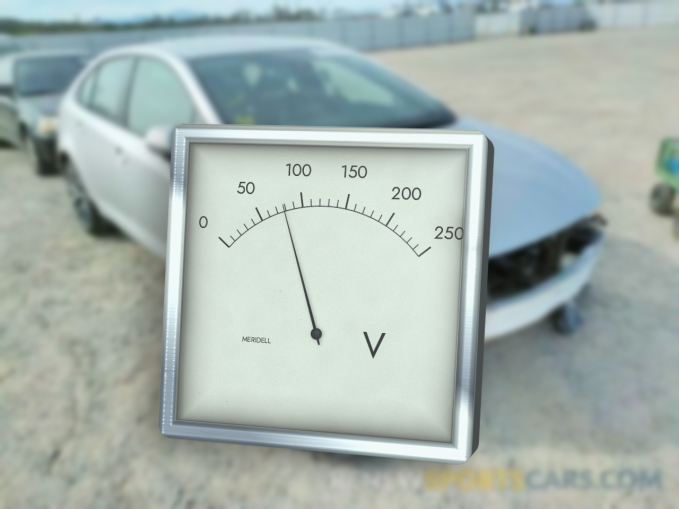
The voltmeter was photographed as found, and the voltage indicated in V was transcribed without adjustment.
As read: 80 V
